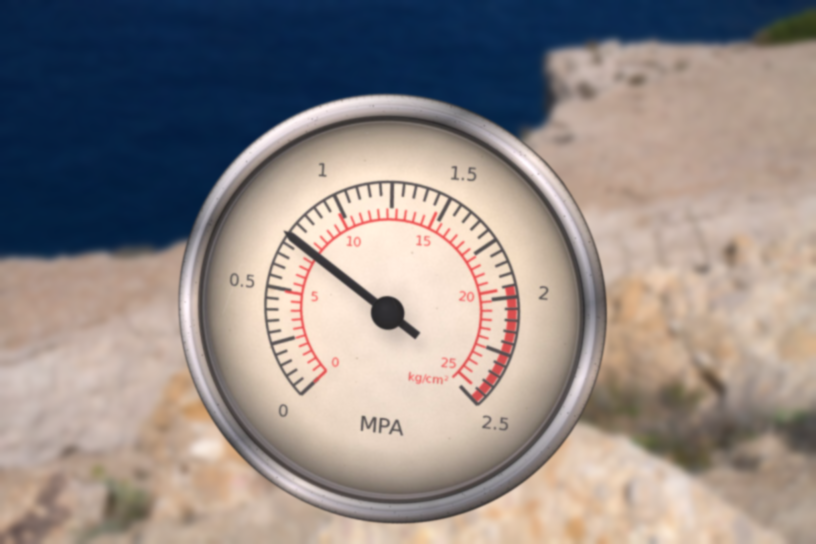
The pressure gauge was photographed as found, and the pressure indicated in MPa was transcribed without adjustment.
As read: 0.75 MPa
